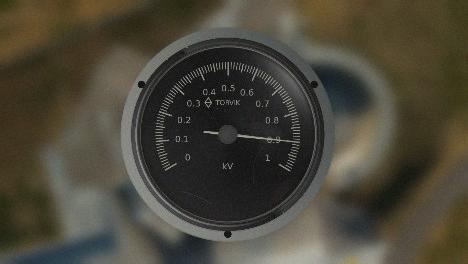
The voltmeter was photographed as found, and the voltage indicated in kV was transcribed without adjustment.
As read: 0.9 kV
